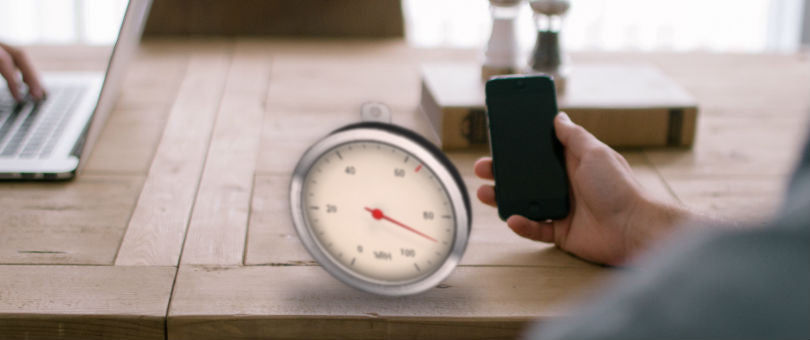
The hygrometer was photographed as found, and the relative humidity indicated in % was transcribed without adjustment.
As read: 88 %
